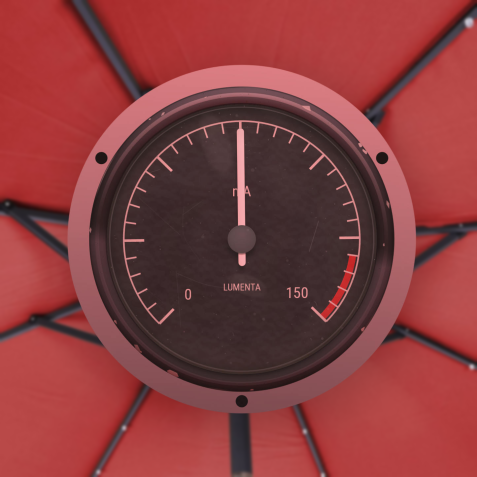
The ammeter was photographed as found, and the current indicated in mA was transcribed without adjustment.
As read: 75 mA
